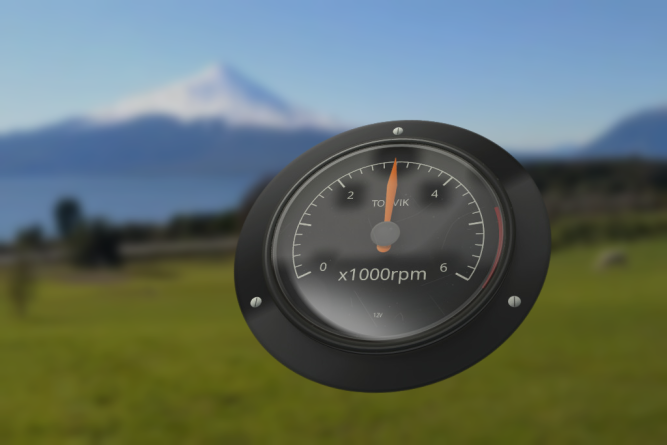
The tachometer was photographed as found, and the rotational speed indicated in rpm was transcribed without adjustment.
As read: 3000 rpm
